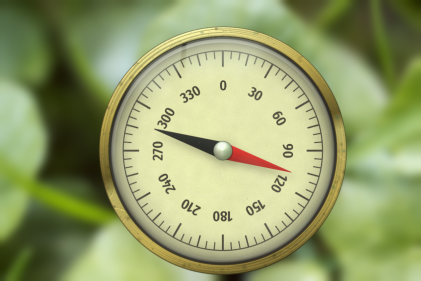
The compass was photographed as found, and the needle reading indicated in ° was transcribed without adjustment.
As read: 107.5 °
